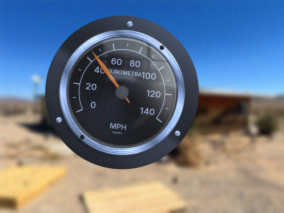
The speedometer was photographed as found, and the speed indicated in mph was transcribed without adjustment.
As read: 45 mph
